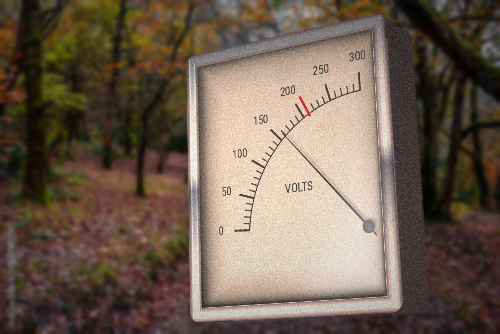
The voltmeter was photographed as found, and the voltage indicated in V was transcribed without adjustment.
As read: 160 V
